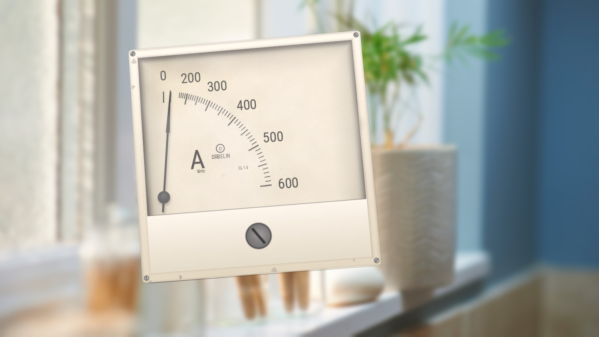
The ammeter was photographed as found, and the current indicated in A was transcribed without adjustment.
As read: 100 A
